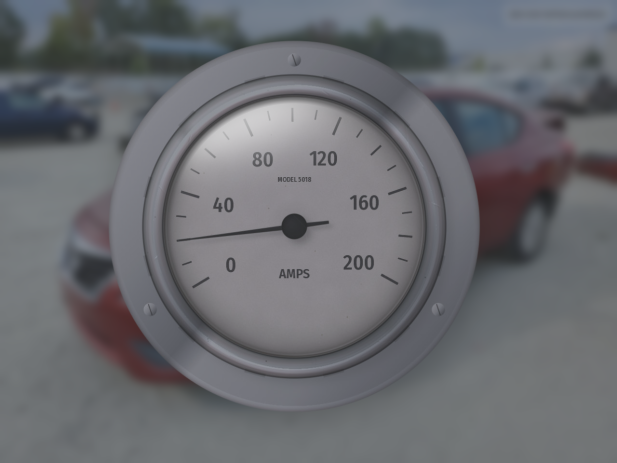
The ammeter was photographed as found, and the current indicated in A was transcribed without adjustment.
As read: 20 A
